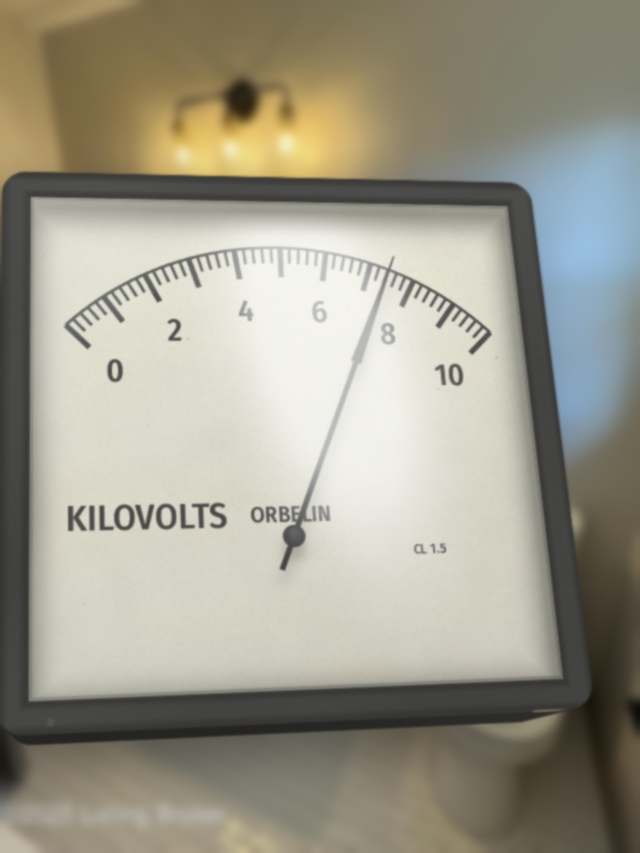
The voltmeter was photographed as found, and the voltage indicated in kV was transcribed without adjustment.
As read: 7.4 kV
